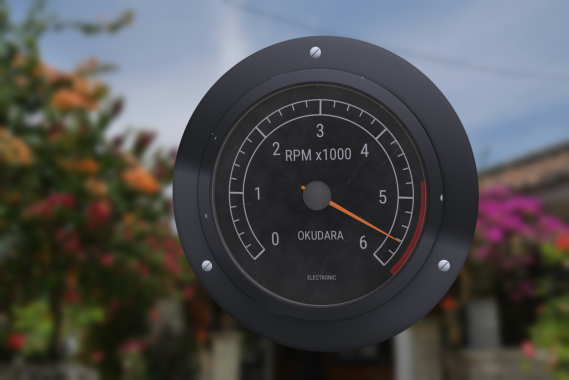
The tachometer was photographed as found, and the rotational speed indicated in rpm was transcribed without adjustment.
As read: 5600 rpm
